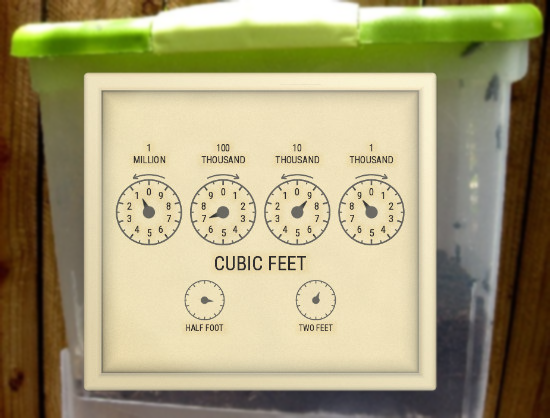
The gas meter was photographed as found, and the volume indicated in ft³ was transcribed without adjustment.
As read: 68900 ft³
